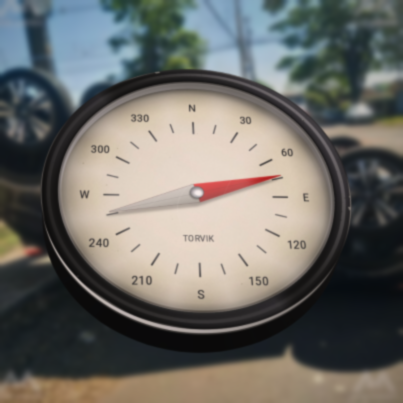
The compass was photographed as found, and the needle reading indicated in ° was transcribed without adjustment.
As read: 75 °
